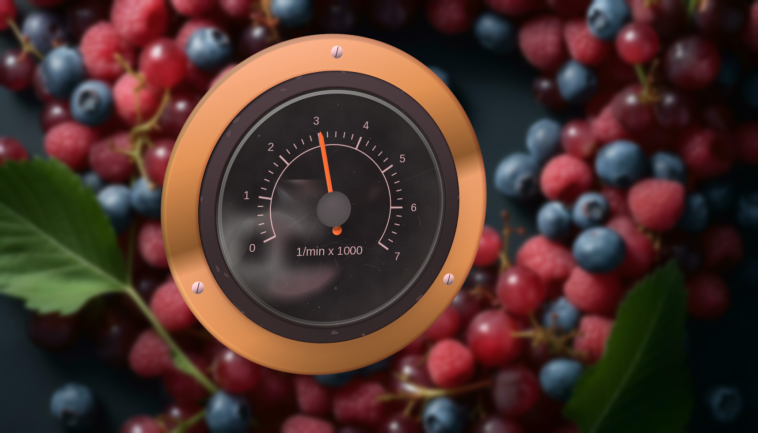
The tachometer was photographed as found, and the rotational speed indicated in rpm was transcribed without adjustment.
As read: 3000 rpm
